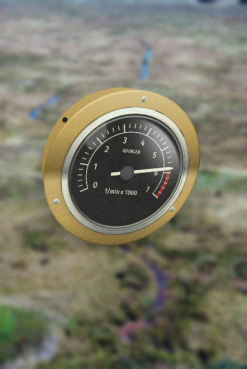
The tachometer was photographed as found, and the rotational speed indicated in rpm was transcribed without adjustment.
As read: 5800 rpm
